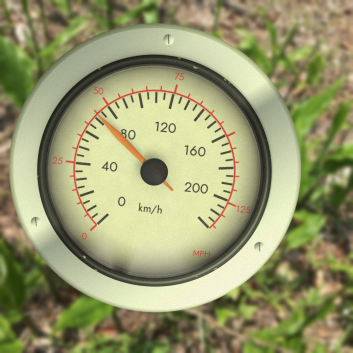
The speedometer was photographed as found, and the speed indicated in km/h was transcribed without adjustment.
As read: 72.5 km/h
